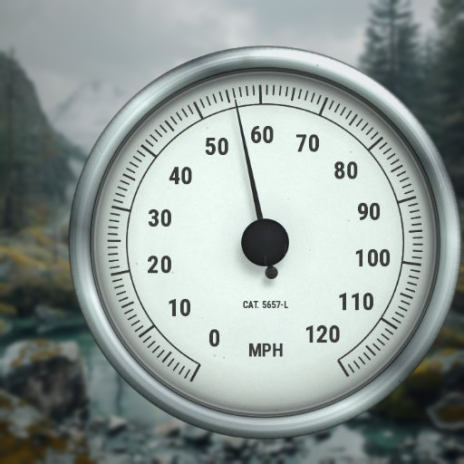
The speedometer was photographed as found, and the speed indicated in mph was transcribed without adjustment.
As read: 56 mph
